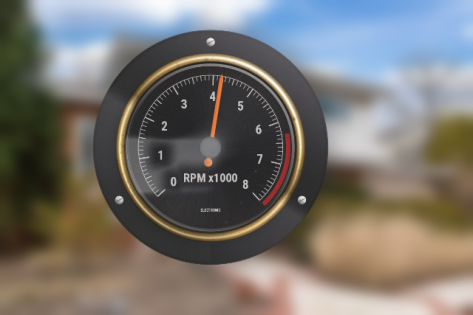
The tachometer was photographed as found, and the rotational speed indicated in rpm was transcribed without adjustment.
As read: 4200 rpm
